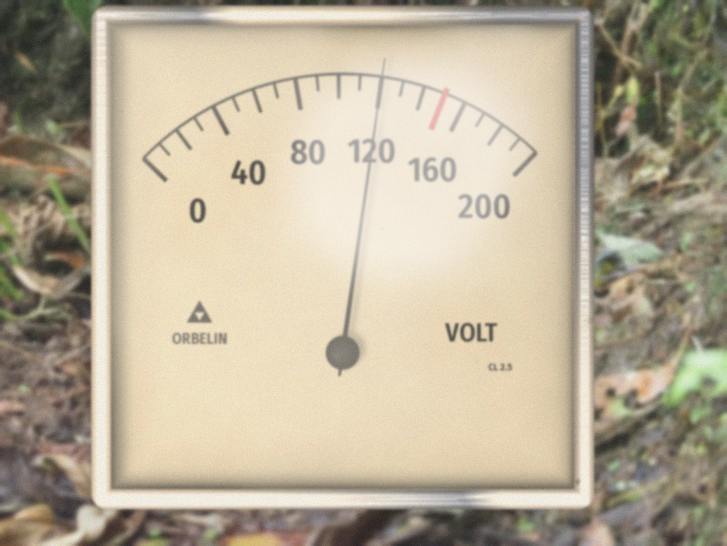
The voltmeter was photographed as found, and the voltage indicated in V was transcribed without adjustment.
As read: 120 V
